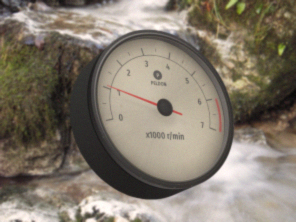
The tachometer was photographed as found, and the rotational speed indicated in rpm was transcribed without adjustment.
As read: 1000 rpm
